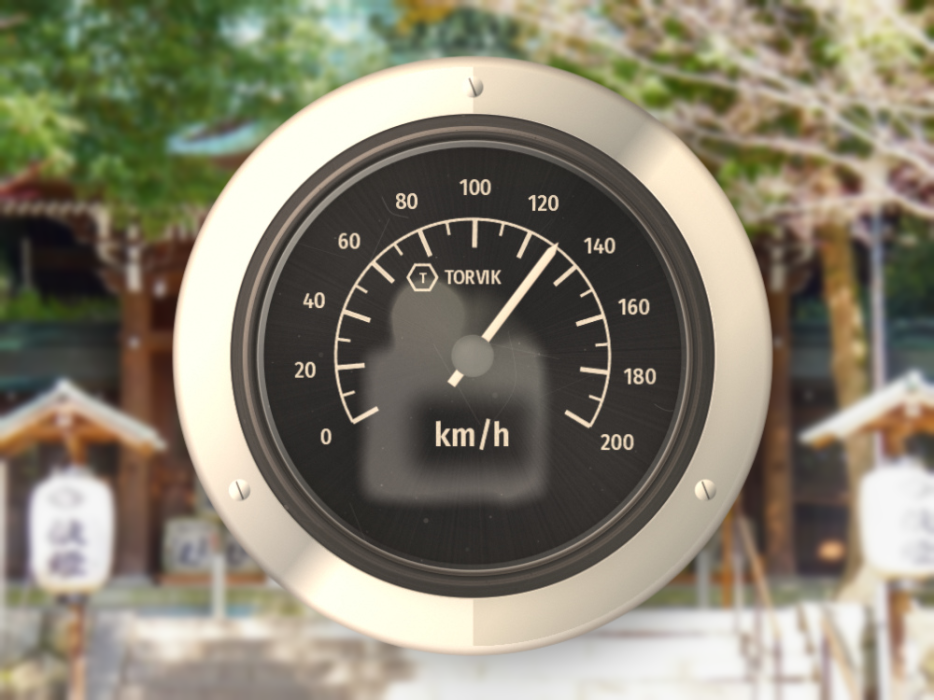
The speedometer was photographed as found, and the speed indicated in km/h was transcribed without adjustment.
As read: 130 km/h
